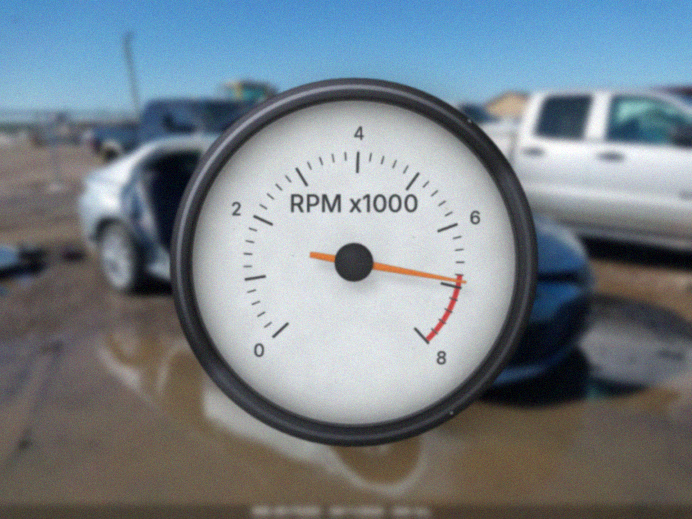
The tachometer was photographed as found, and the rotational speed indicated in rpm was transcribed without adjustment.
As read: 6900 rpm
